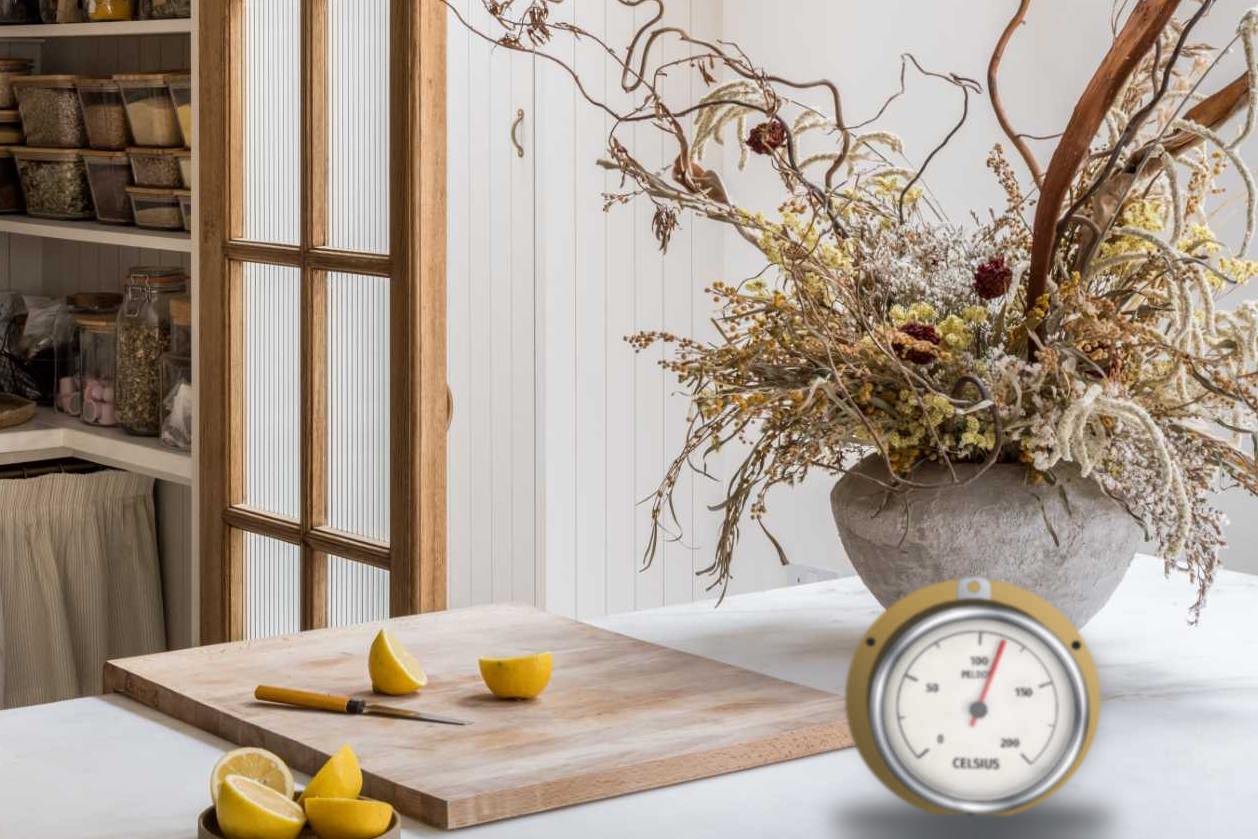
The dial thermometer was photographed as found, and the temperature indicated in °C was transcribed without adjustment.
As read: 112.5 °C
